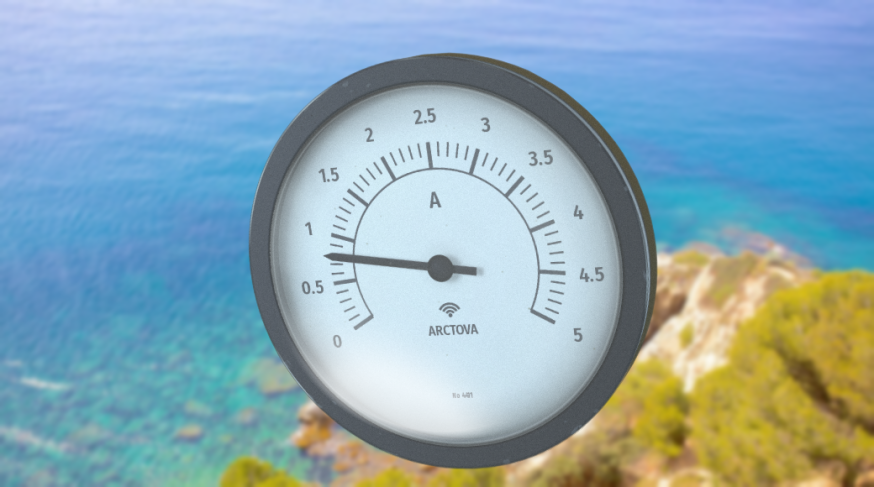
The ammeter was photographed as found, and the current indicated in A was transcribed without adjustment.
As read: 0.8 A
